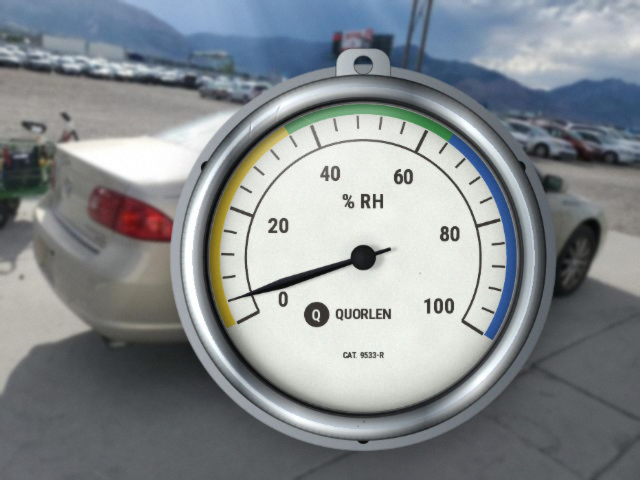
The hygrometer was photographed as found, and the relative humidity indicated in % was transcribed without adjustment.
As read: 4 %
